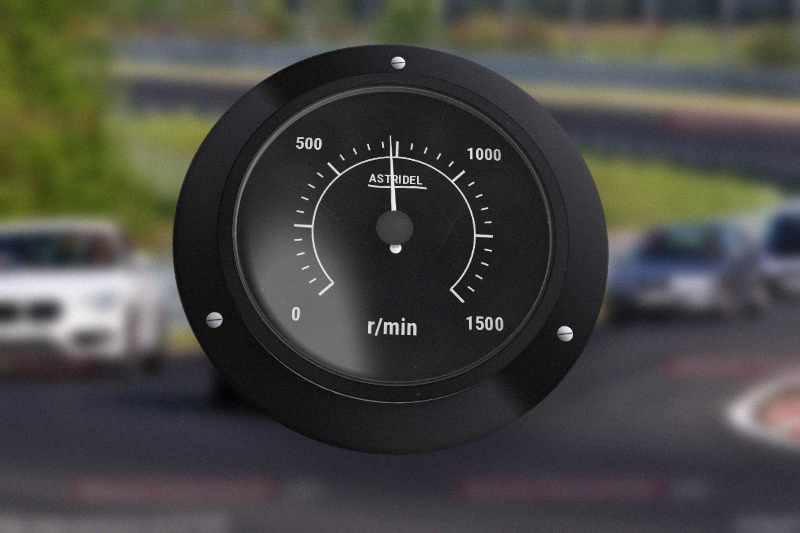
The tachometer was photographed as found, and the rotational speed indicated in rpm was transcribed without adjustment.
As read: 725 rpm
